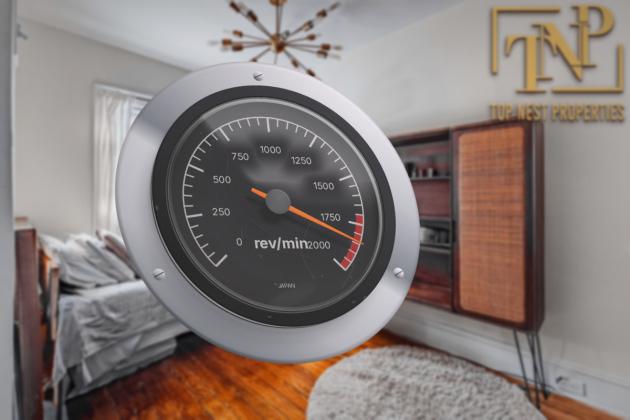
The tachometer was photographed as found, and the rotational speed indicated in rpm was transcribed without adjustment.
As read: 1850 rpm
